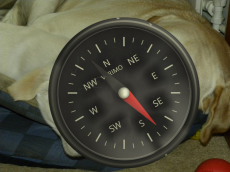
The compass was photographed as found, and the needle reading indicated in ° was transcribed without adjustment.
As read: 165 °
